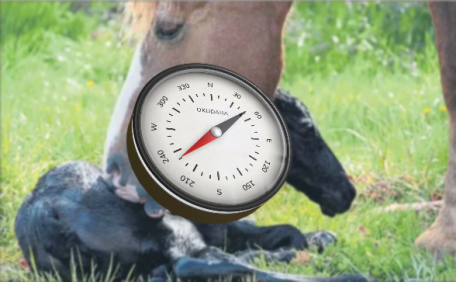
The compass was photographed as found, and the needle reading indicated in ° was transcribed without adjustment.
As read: 230 °
